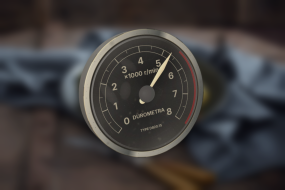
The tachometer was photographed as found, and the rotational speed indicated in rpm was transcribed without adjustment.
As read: 5250 rpm
